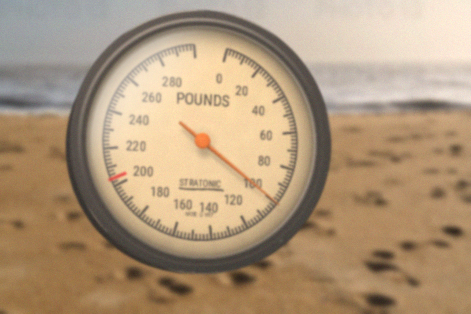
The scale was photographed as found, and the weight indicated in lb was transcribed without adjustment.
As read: 100 lb
